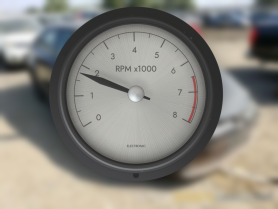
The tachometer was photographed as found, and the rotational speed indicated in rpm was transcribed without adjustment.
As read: 1750 rpm
